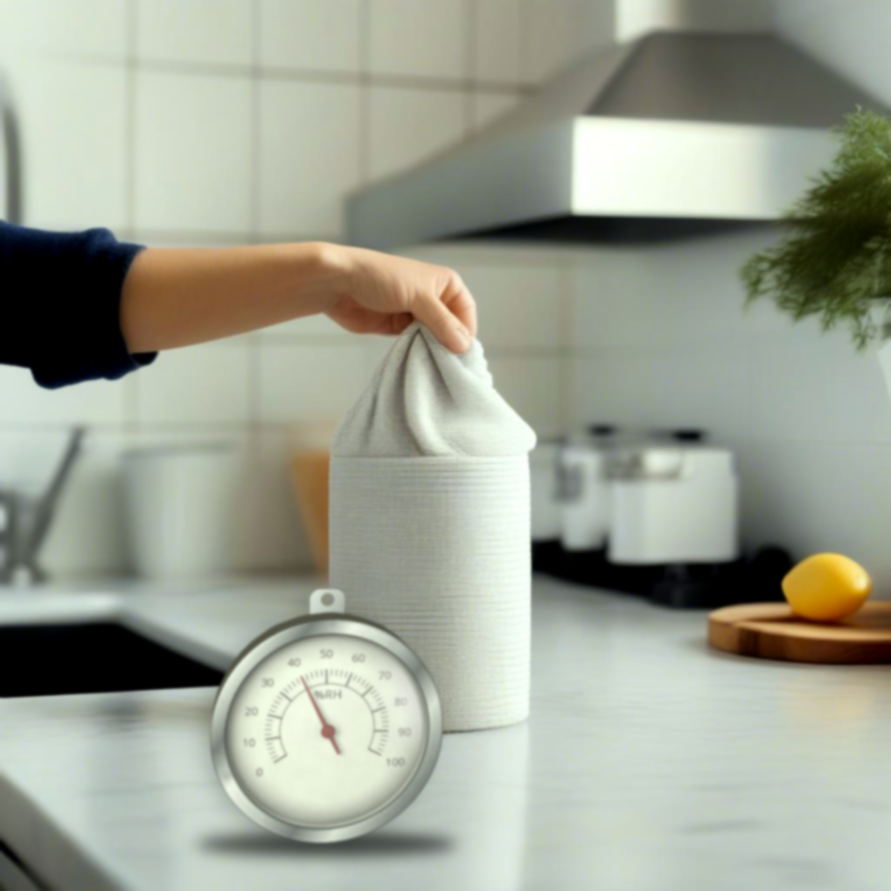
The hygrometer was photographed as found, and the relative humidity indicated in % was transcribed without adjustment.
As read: 40 %
